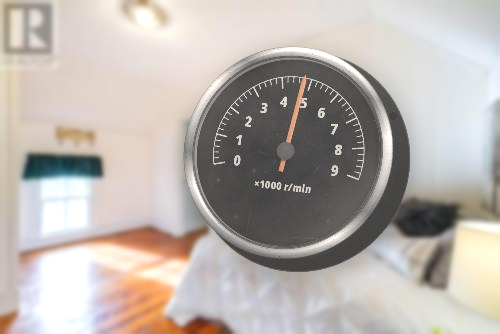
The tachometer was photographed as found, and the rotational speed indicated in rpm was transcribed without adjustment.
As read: 4800 rpm
